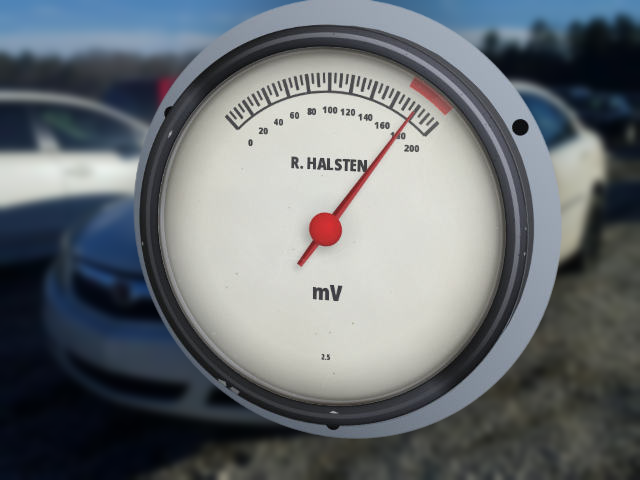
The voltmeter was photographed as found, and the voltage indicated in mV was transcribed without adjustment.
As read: 180 mV
